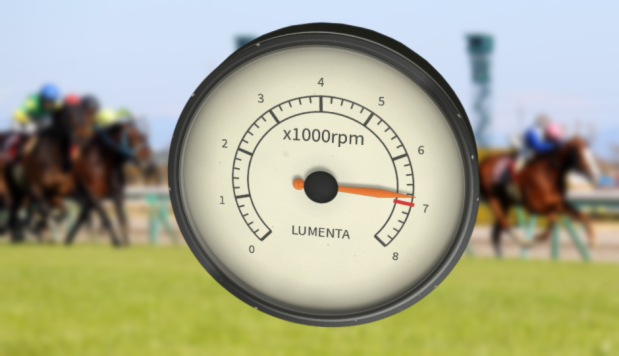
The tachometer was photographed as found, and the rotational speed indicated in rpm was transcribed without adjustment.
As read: 6800 rpm
